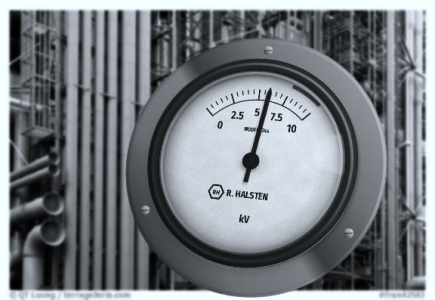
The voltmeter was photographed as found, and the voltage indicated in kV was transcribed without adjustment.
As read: 6 kV
